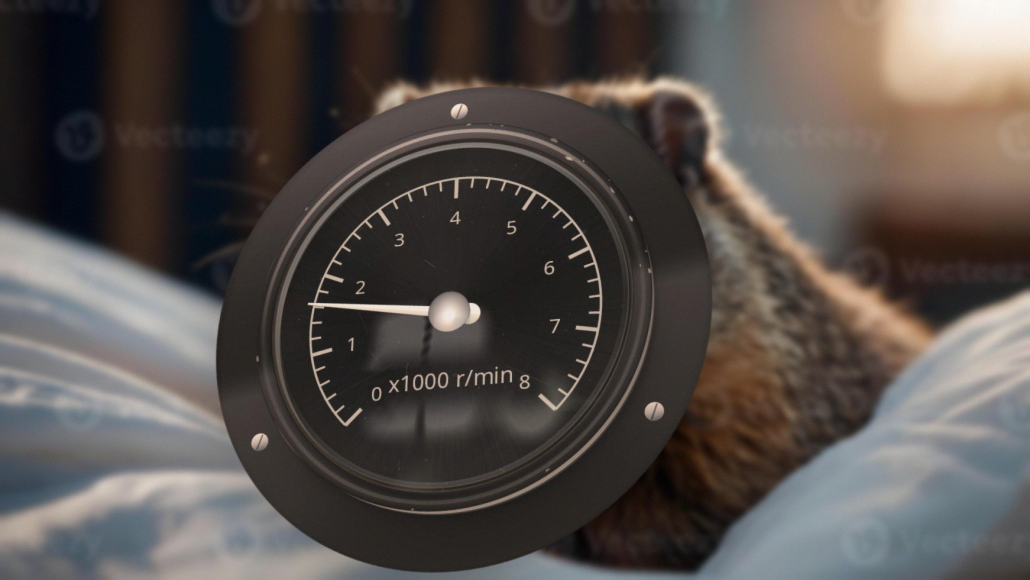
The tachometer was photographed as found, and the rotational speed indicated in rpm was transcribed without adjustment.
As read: 1600 rpm
